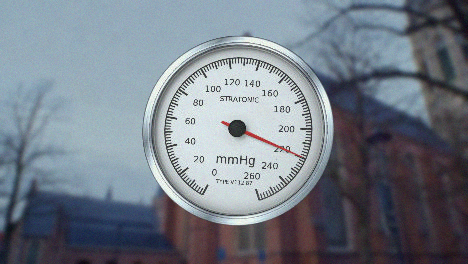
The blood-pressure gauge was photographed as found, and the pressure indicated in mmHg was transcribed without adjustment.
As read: 220 mmHg
